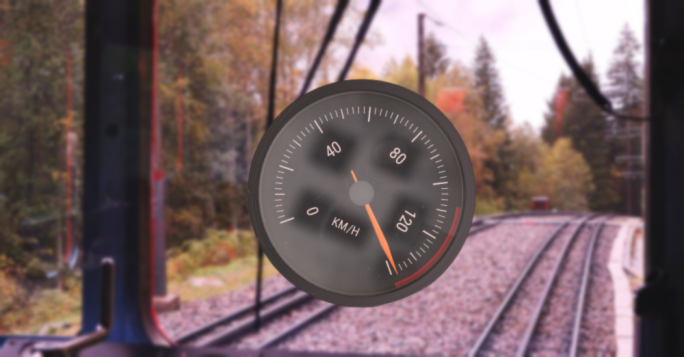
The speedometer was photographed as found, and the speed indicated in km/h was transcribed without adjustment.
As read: 138 km/h
